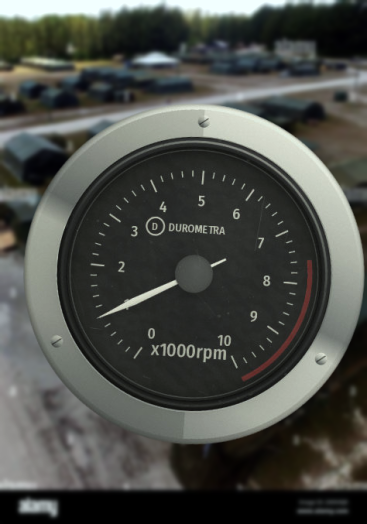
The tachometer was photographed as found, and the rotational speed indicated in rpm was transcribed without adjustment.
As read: 1000 rpm
